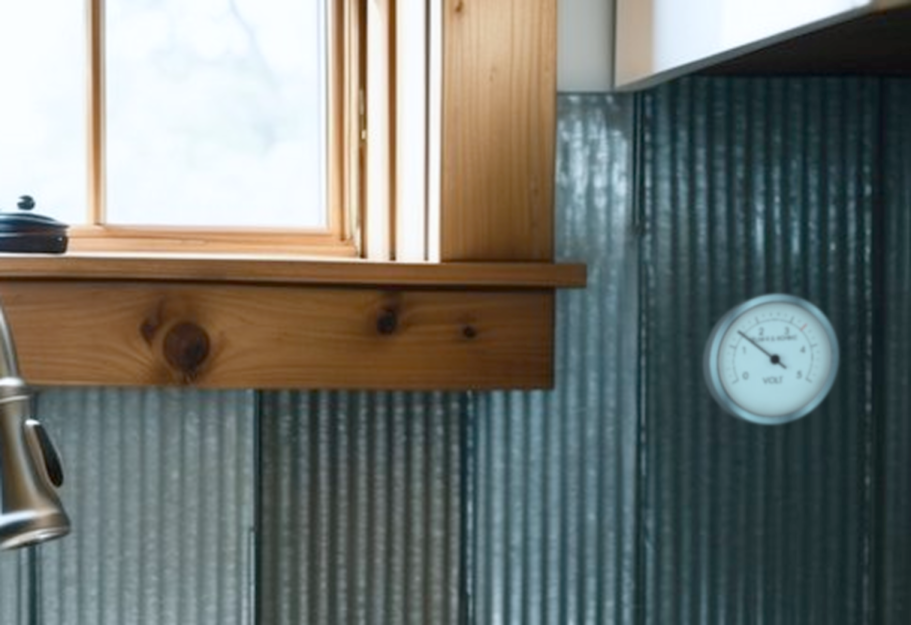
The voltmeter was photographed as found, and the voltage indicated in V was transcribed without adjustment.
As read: 1.4 V
